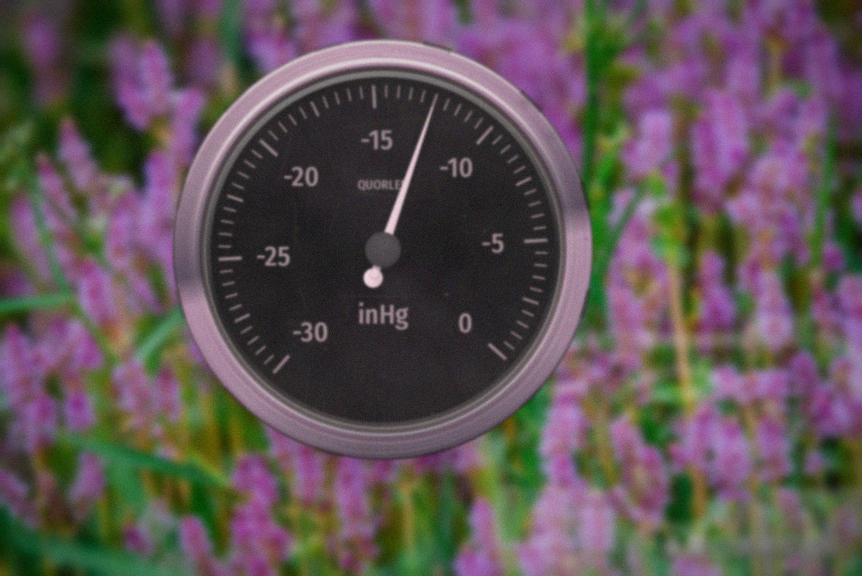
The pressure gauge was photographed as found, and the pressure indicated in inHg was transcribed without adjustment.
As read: -12.5 inHg
